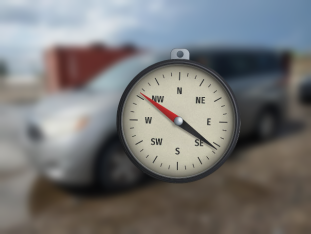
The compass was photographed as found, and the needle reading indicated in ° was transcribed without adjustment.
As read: 305 °
